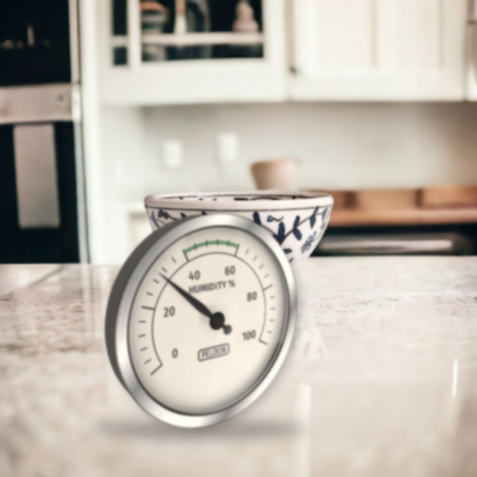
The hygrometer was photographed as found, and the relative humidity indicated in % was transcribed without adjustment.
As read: 30 %
